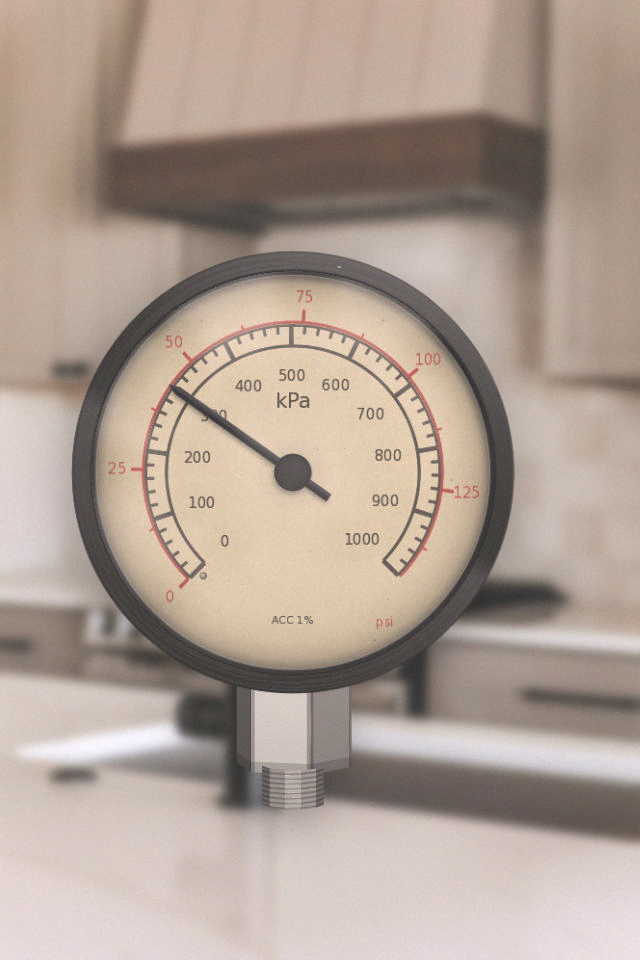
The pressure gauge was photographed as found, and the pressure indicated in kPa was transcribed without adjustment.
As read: 300 kPa
